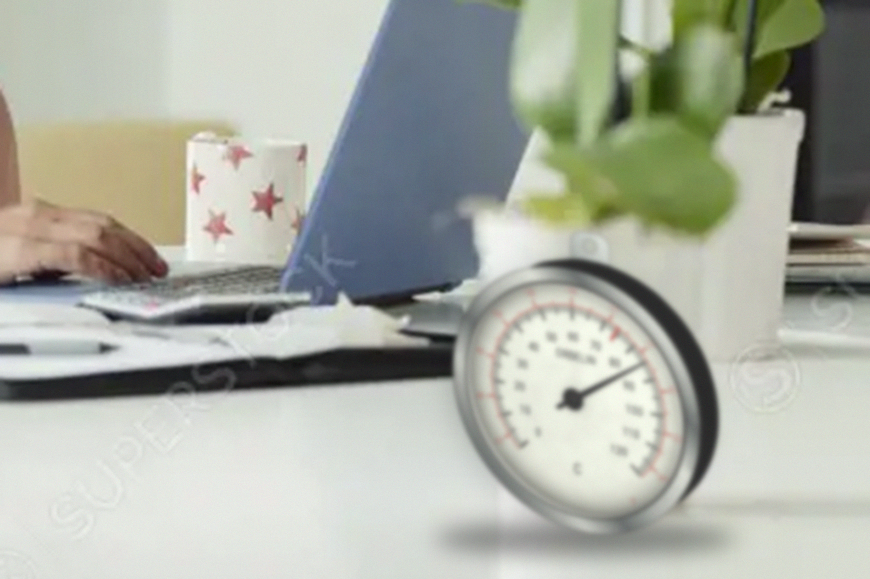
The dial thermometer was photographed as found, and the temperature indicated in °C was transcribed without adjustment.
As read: 85 °C
